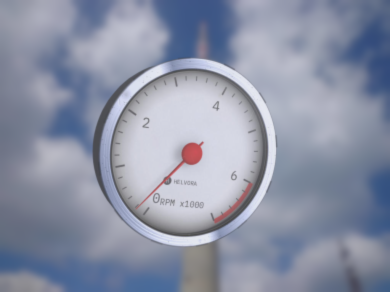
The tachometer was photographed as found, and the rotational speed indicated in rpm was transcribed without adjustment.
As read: 200 rpm
